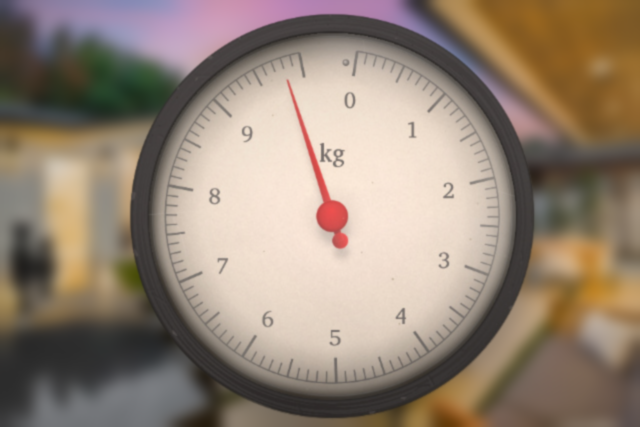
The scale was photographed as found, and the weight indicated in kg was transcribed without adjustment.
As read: 9.8 kg
